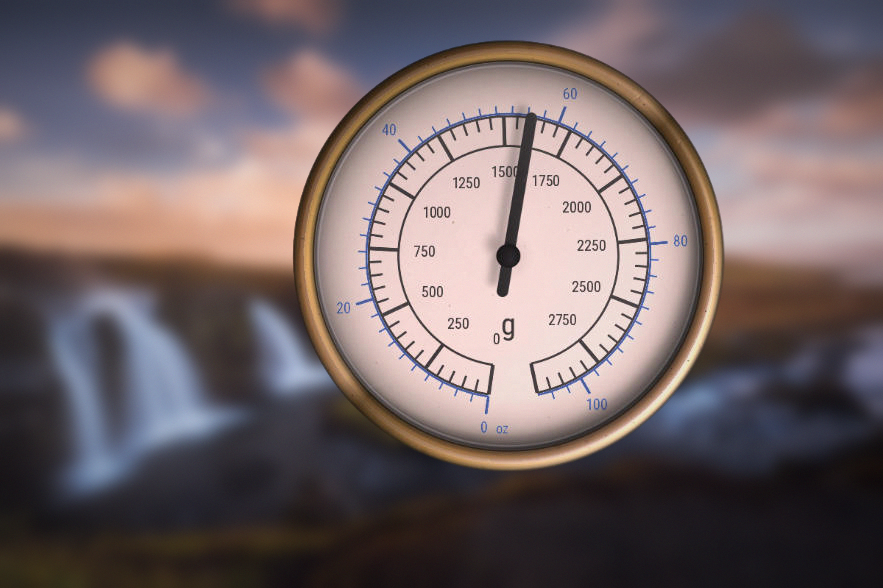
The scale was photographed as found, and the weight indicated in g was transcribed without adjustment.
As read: 1600 g
